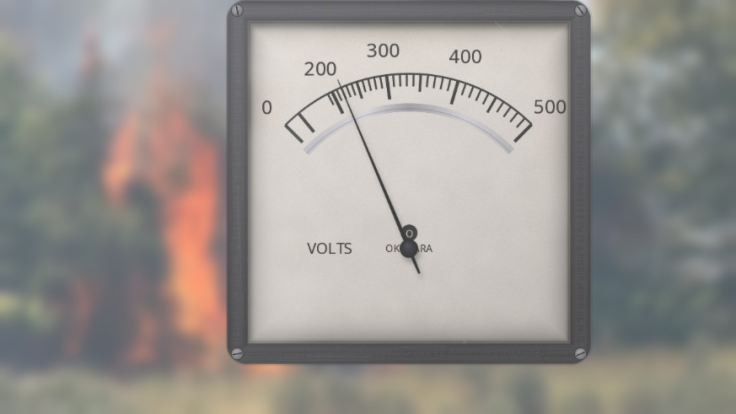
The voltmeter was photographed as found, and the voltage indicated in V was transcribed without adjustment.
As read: 220 V
